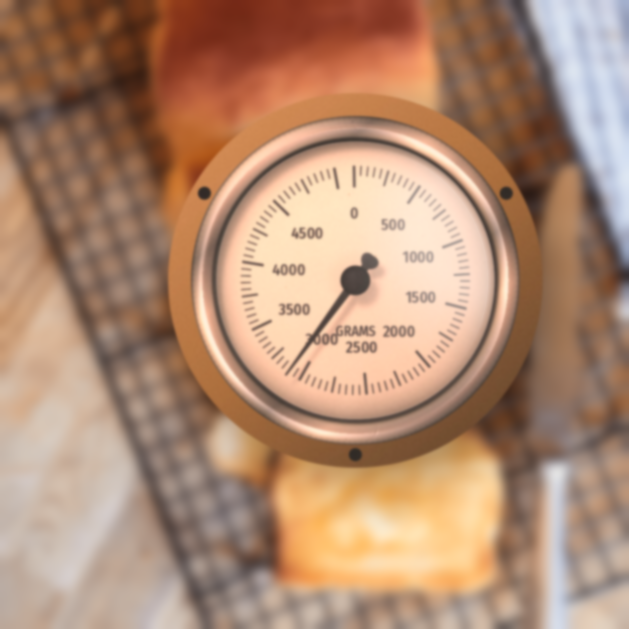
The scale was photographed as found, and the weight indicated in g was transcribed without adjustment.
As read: 3100 g
